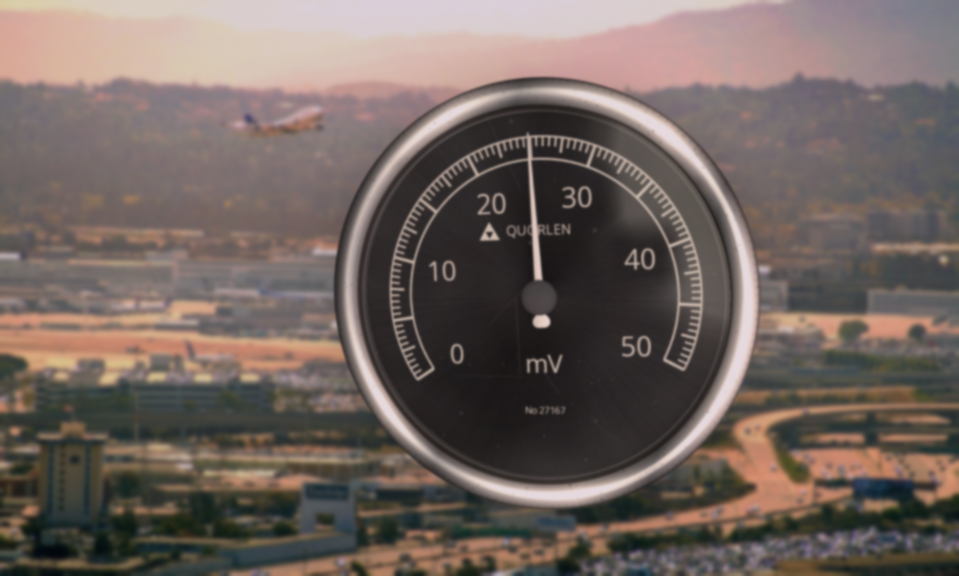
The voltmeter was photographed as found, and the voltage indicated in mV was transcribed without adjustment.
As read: 25 mV
